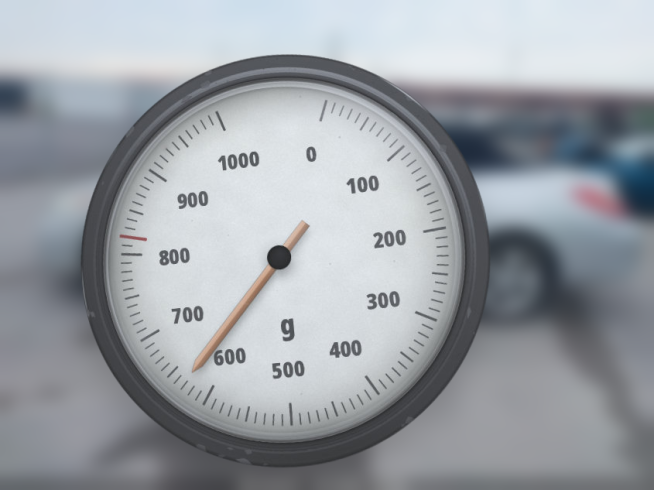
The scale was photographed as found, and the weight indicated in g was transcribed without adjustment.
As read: 630 g
